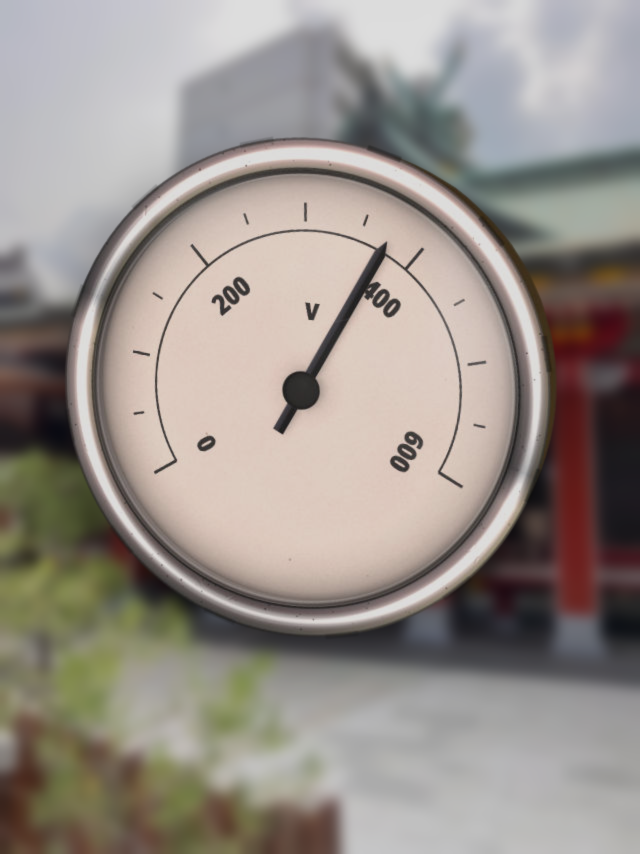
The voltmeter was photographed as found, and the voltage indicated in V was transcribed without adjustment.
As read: 375 V
